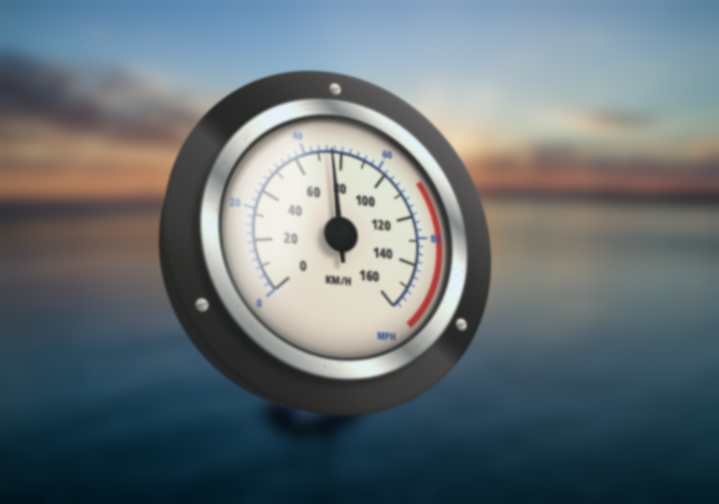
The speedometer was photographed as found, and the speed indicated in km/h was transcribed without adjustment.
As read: 75 km/h
